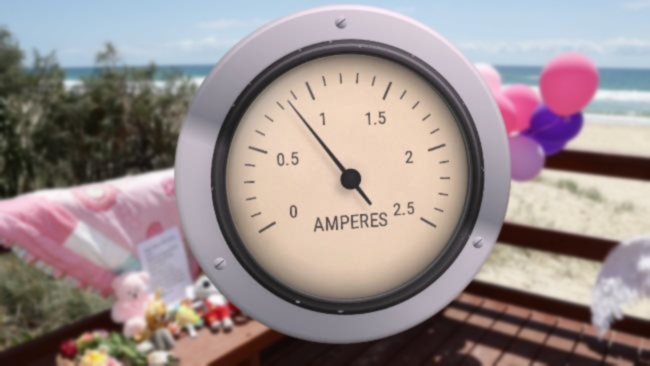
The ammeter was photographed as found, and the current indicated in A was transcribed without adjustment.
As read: 0.85 A
